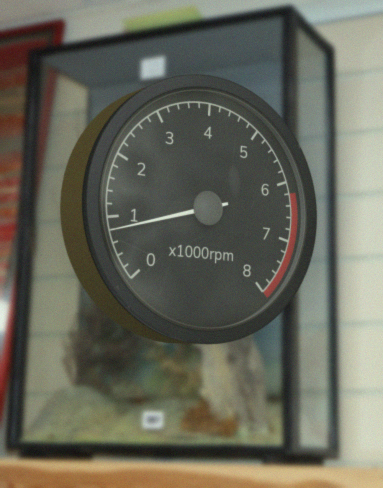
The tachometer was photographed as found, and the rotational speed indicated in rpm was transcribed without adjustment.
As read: 800 rpm
